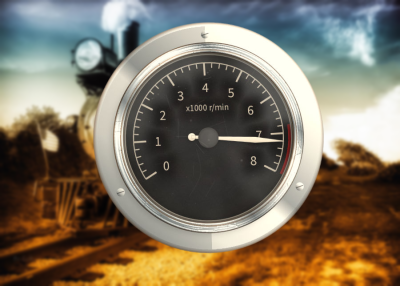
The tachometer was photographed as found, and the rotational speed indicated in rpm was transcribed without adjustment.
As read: 7200 rpm
